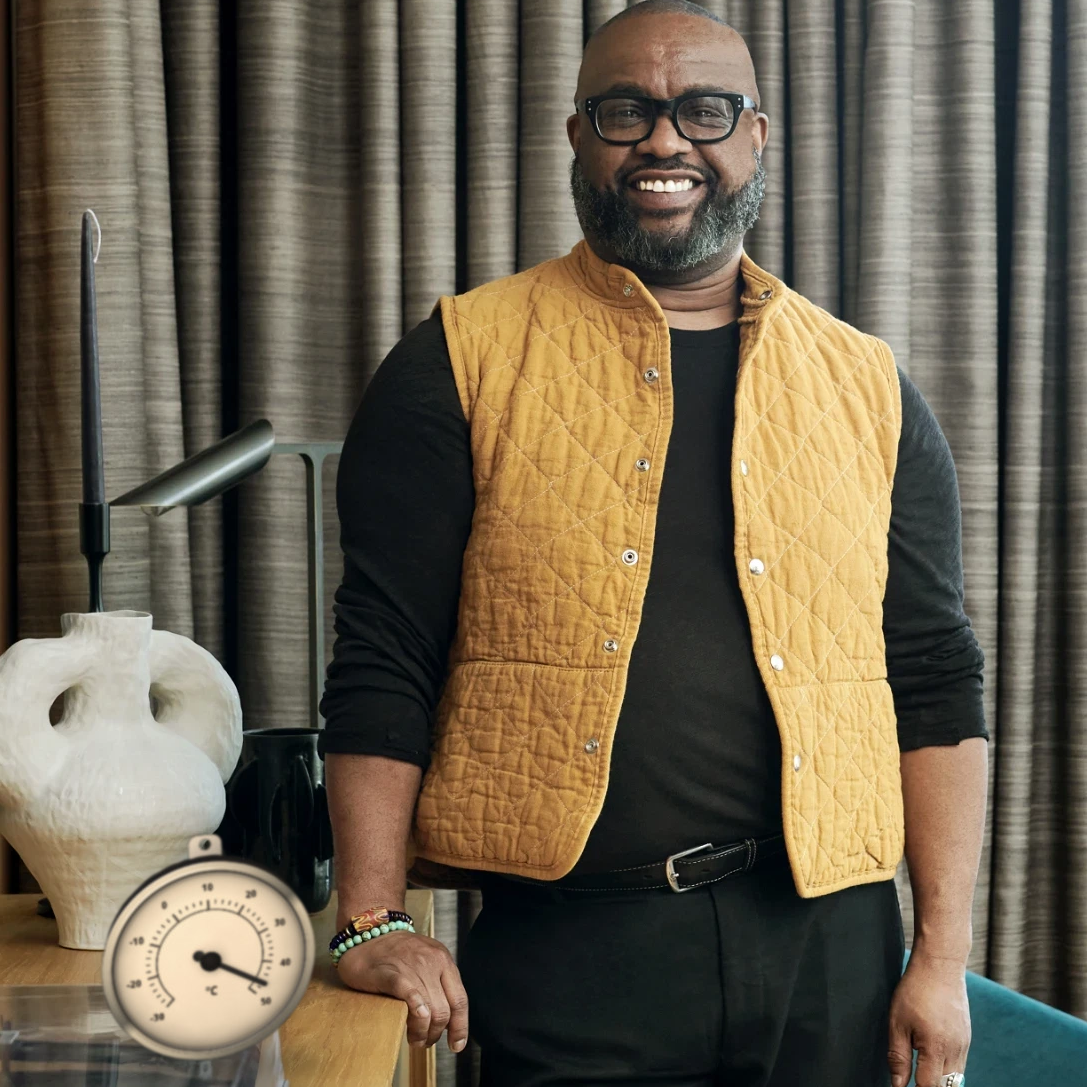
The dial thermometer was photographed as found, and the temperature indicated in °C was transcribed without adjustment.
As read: 46 °C
